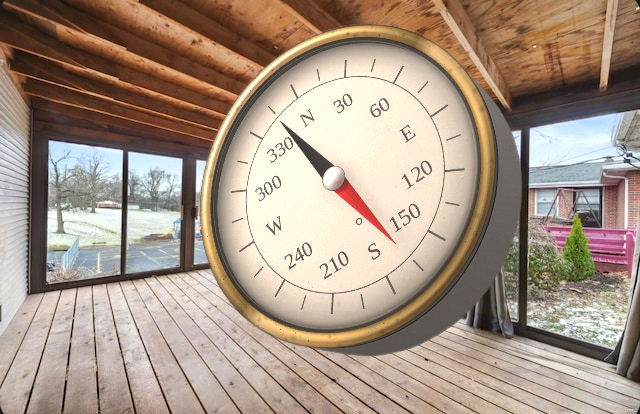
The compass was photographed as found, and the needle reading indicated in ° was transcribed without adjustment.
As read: 165 °
